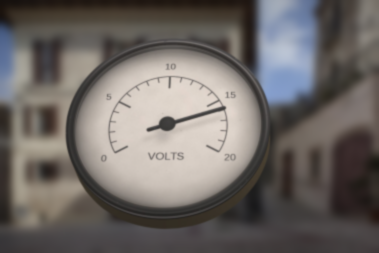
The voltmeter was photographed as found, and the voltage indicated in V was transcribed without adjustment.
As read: 16 V
